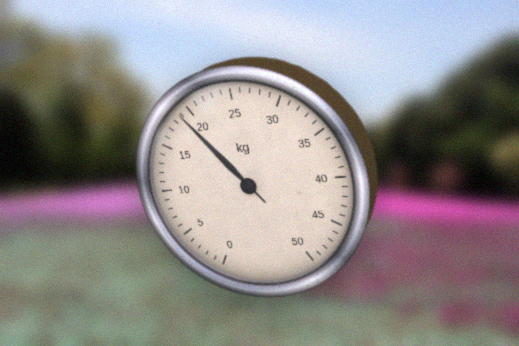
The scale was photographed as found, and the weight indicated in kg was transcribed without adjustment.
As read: 19 kg
